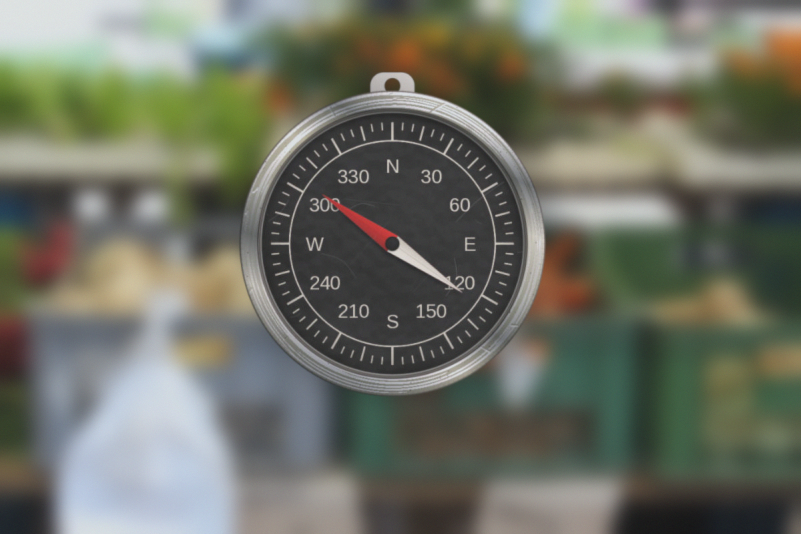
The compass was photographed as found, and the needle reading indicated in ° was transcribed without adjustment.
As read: 305 °
